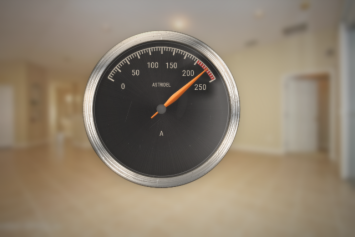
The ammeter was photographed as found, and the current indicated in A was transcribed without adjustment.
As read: 225 A
